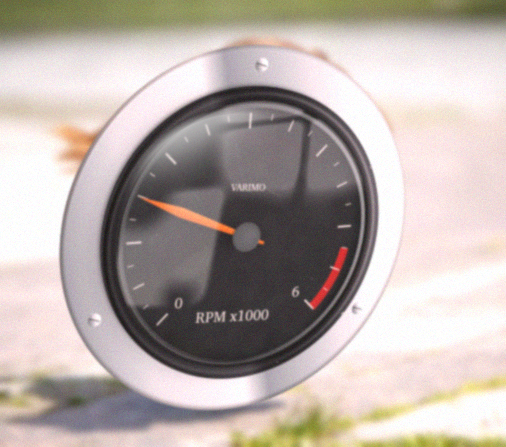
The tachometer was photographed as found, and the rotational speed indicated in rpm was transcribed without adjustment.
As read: 1500 rpm
